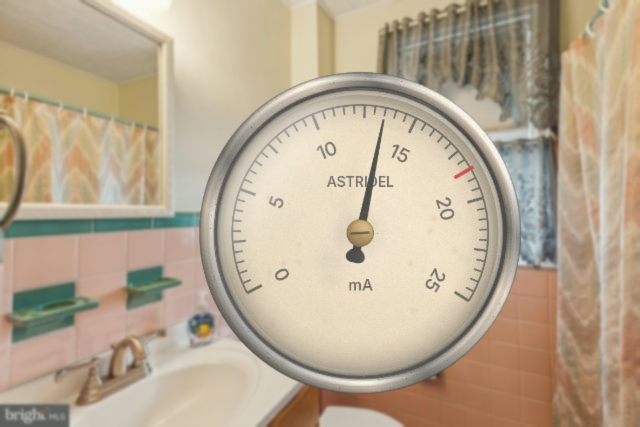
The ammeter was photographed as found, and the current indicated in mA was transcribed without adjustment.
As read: 13.5 mA
